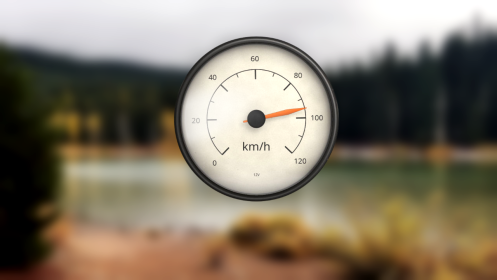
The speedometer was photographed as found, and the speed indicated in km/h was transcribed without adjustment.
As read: 95 km/h
